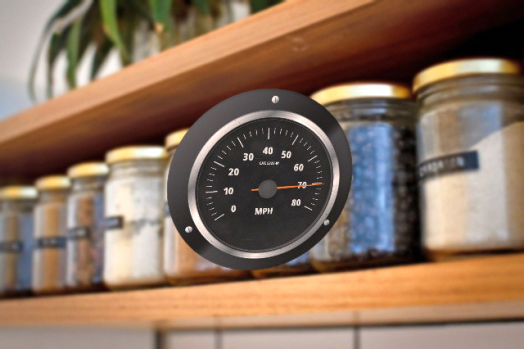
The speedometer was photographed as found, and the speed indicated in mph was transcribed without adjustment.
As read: 70 mph
